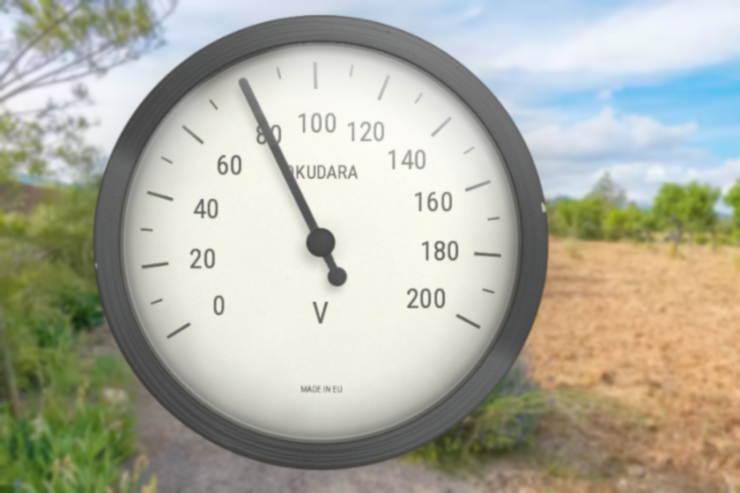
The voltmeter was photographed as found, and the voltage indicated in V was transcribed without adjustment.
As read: 80 V
